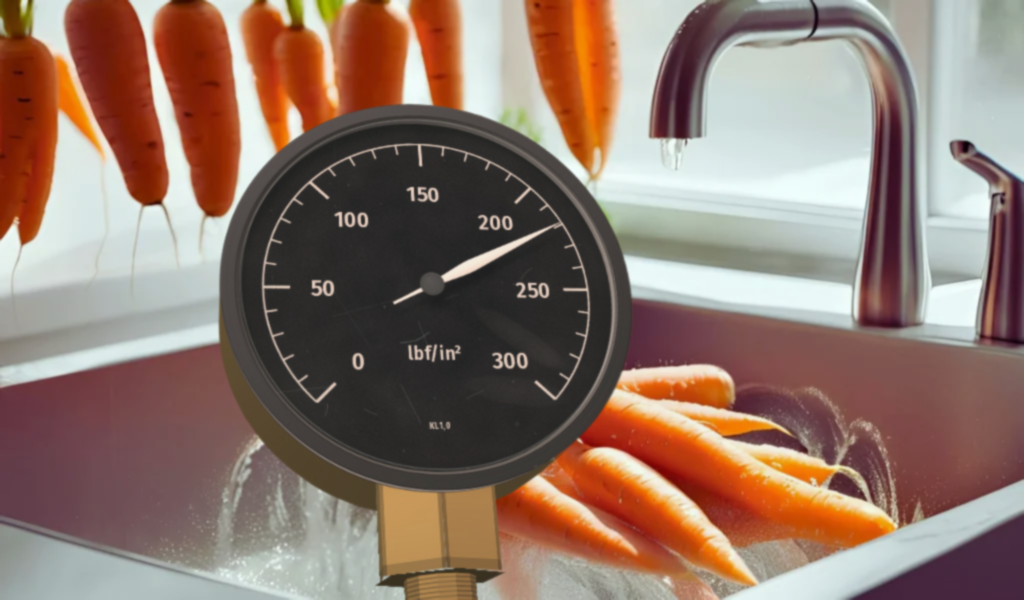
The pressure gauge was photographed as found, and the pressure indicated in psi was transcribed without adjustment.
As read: 220 psi
